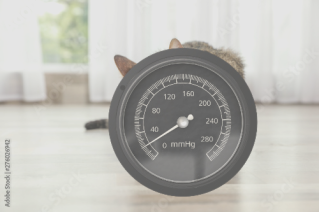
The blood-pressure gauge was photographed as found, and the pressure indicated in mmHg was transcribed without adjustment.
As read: 20 mmHg
